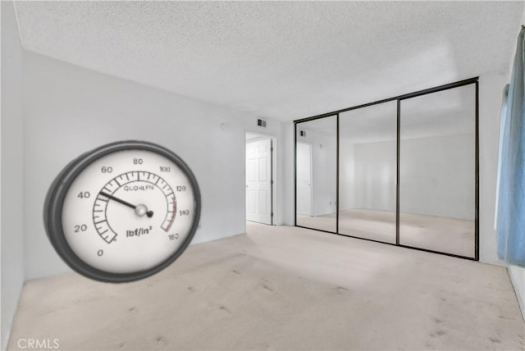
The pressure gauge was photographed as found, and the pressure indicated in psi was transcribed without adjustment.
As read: 45 psi
